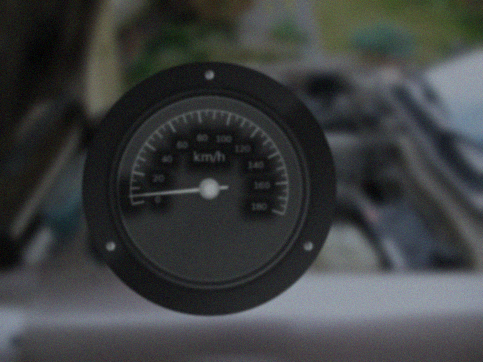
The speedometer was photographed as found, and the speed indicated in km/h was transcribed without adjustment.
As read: 5 km/h
